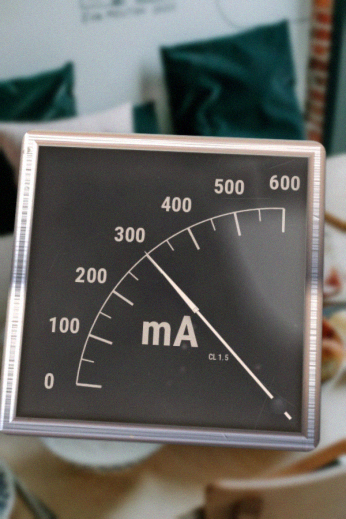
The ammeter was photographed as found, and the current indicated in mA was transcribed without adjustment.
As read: 300 mA
